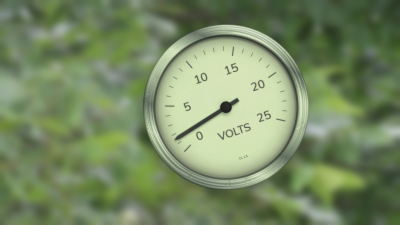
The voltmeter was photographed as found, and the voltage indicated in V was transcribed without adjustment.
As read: 1.5 V
